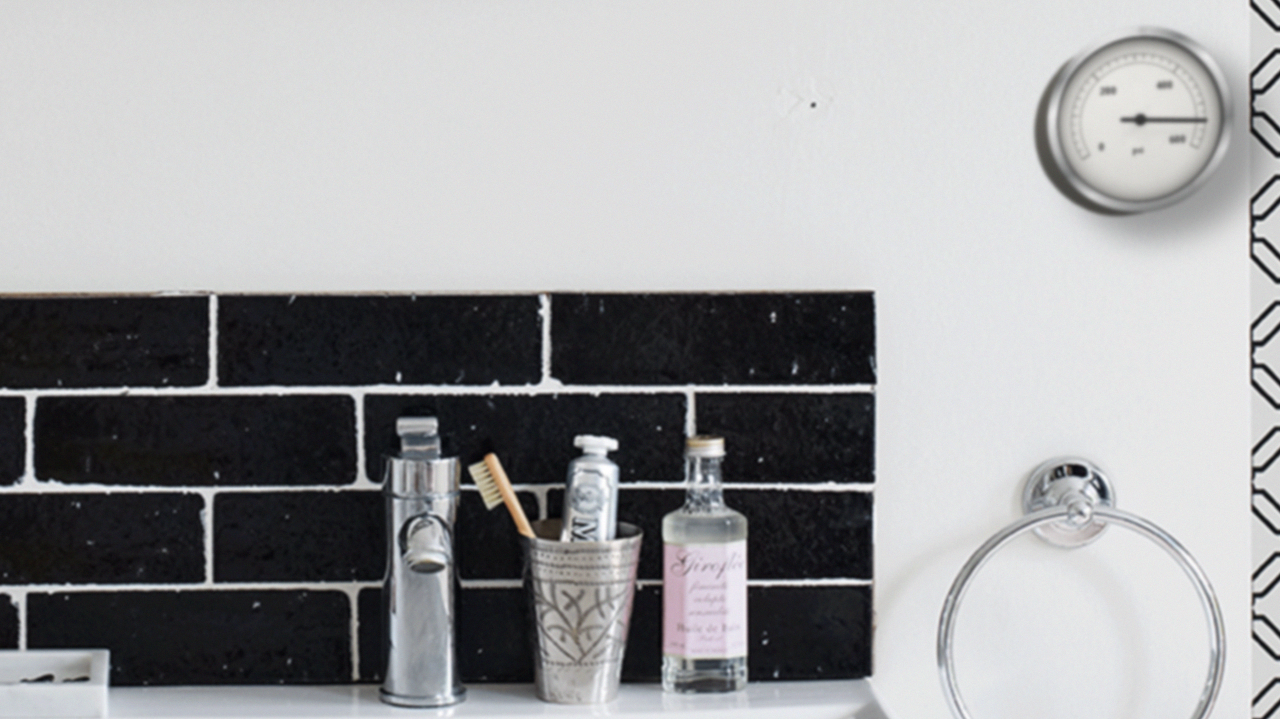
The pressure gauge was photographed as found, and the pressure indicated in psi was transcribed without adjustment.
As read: 540 psi
